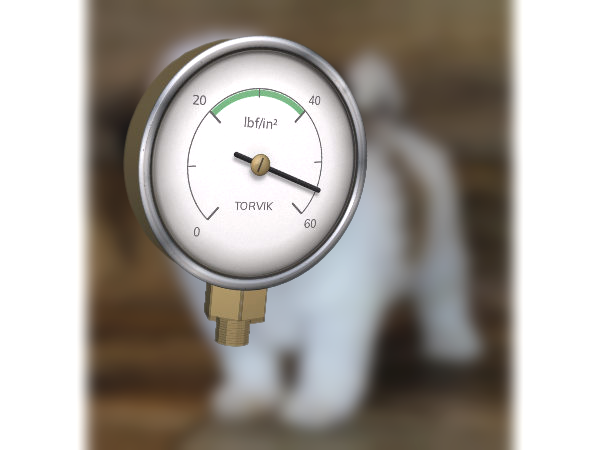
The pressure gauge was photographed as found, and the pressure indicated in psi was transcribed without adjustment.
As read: 55 psi
